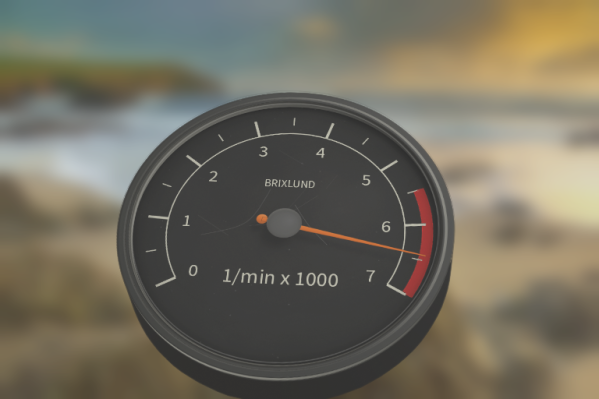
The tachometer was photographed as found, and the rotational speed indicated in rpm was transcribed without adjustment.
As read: 6500 rpm
